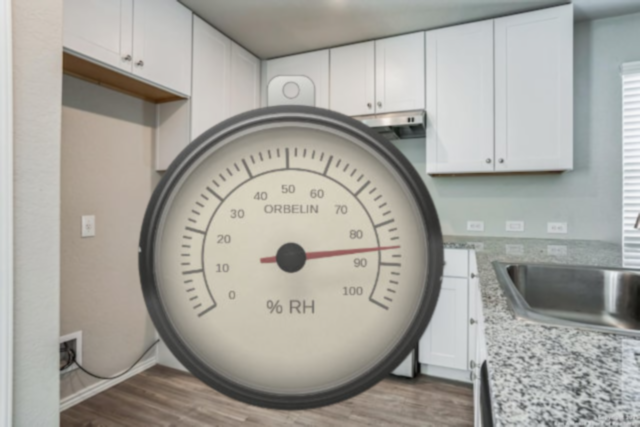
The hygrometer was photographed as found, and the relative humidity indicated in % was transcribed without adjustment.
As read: 86 %
